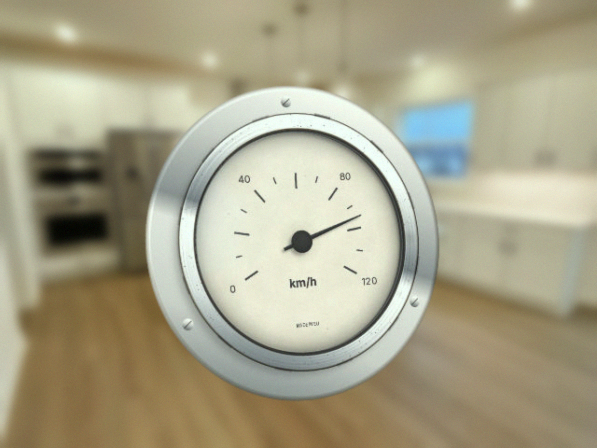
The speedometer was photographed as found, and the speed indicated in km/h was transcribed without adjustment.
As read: 95 km/h
